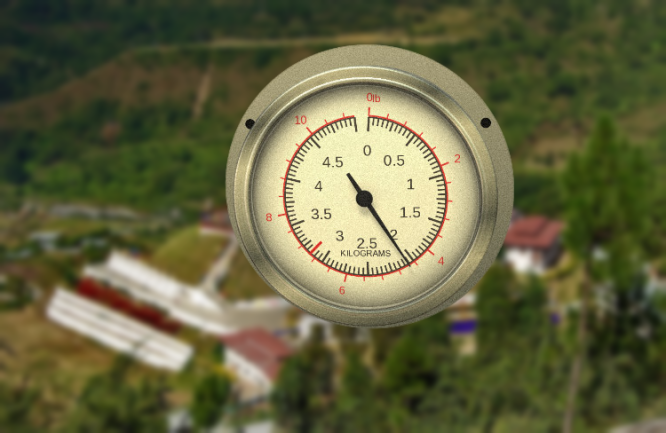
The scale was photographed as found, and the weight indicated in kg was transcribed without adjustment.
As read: 2.05 kg
